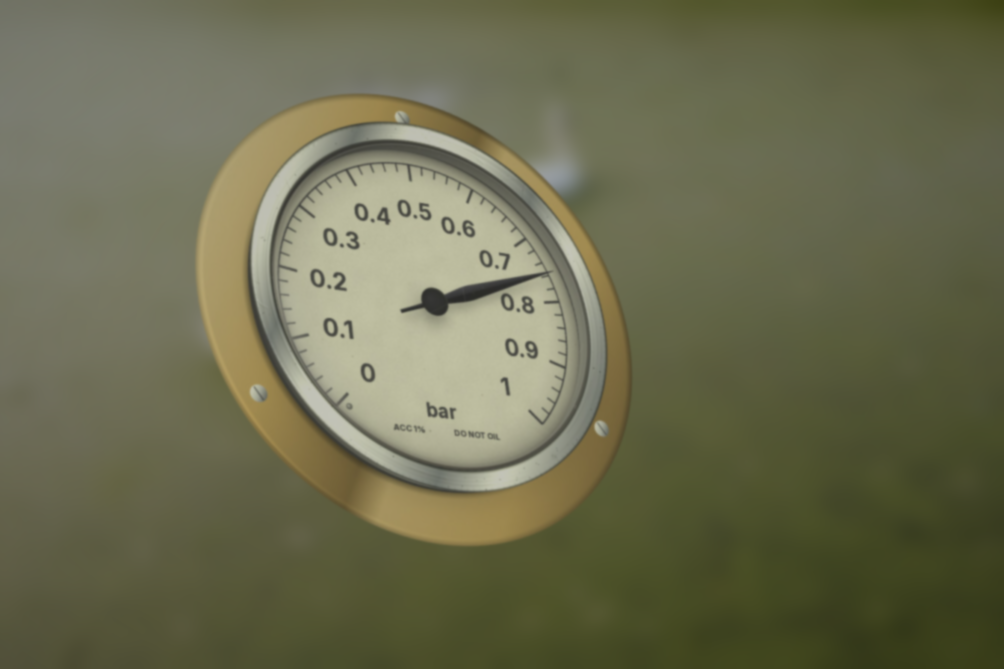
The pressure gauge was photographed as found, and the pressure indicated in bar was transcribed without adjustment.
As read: 0.76 bar
